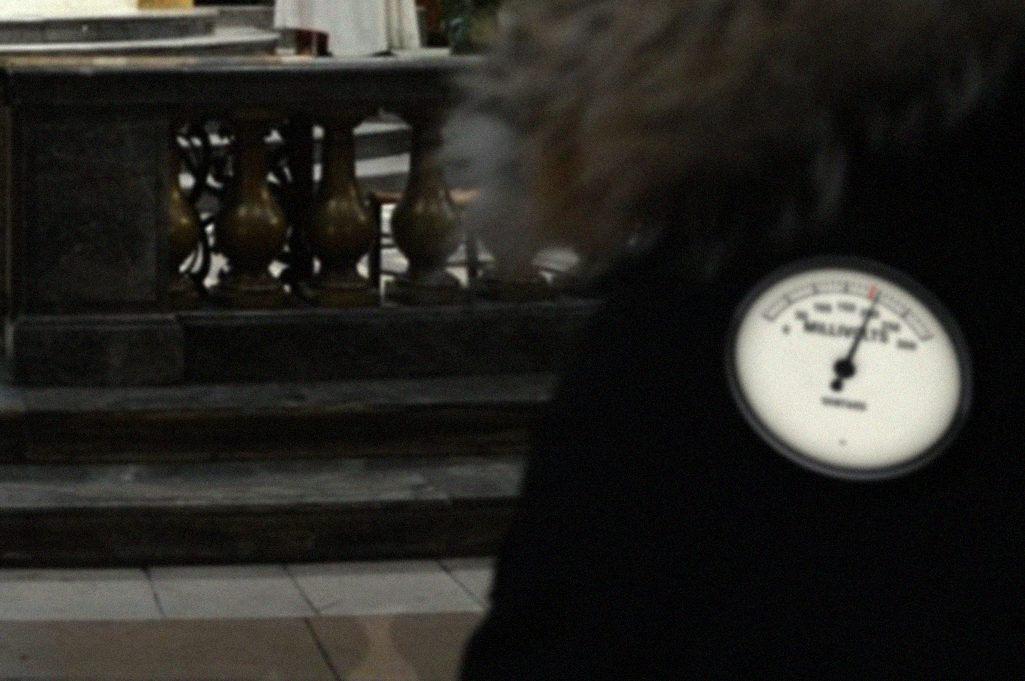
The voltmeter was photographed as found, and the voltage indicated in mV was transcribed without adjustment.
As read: 200 mV
